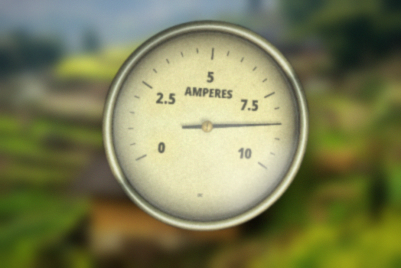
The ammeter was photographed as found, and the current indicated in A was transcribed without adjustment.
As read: 8.5 A
